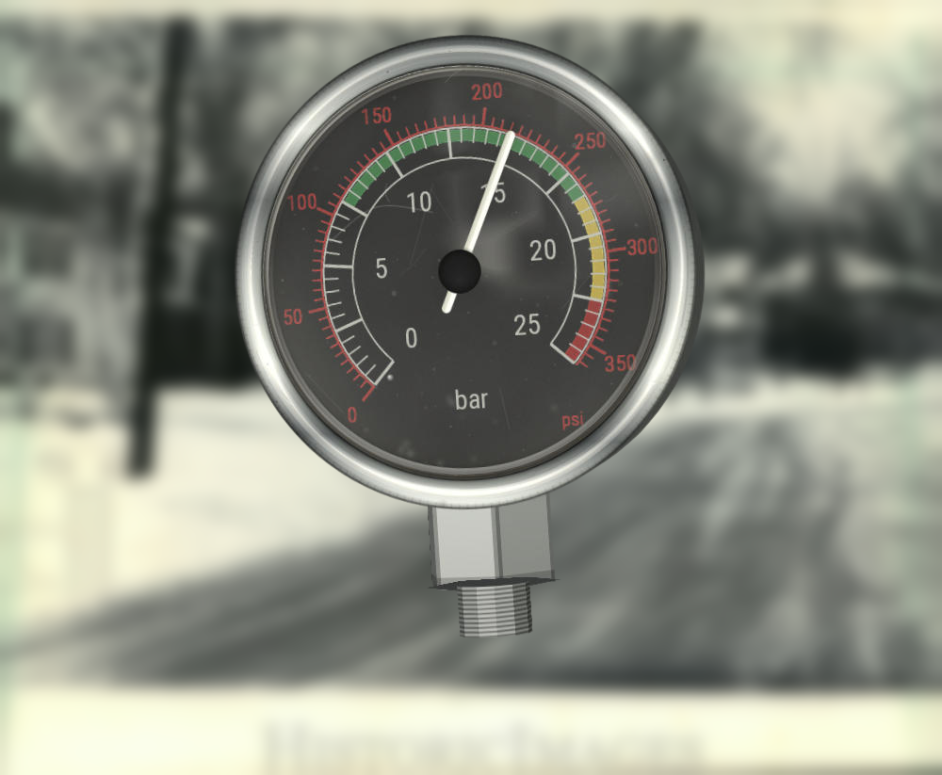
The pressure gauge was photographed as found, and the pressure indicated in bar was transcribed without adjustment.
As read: 15 bar
